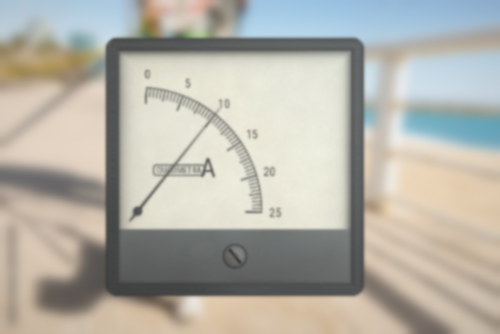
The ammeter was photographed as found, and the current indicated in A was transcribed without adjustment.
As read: 10 A
